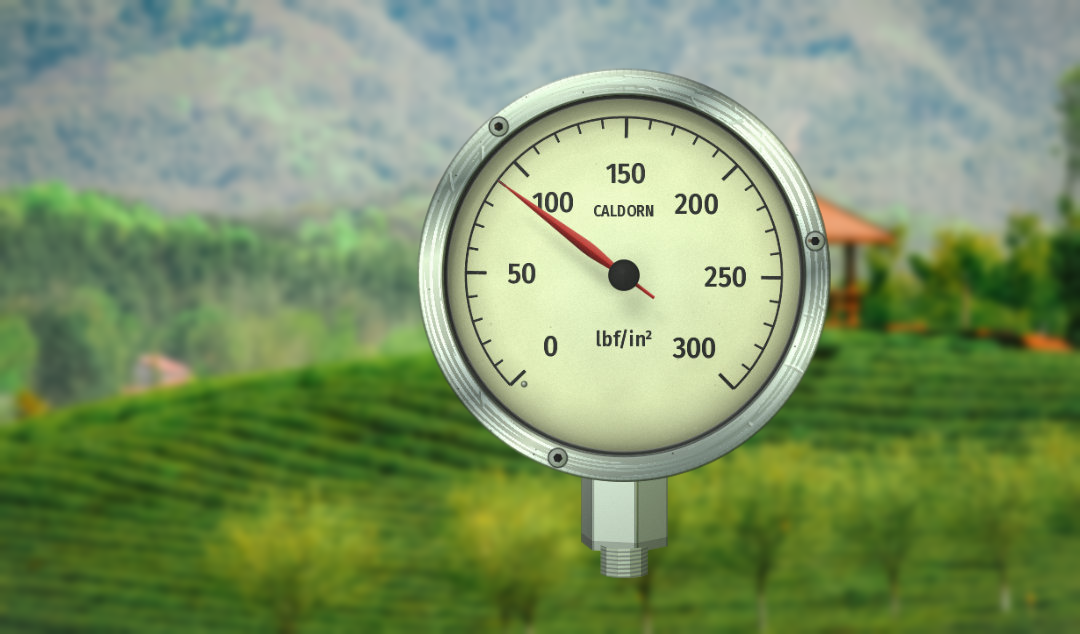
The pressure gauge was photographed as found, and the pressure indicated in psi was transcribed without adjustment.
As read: 90 psi
